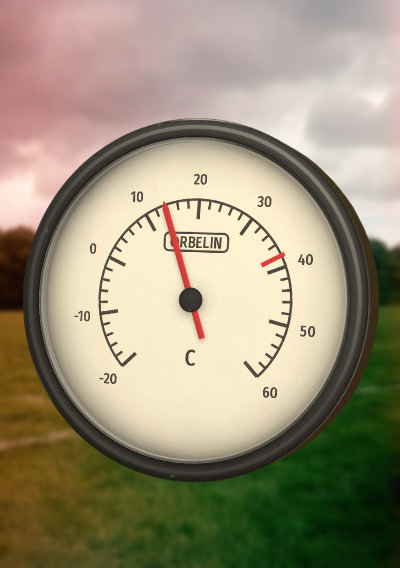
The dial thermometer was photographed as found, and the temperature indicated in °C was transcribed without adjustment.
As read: 14 °C
